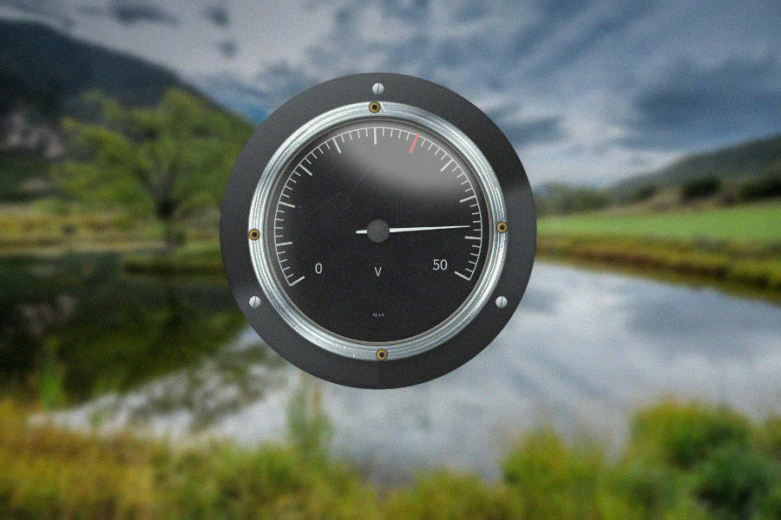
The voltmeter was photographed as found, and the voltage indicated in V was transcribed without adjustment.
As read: 43.5 V
